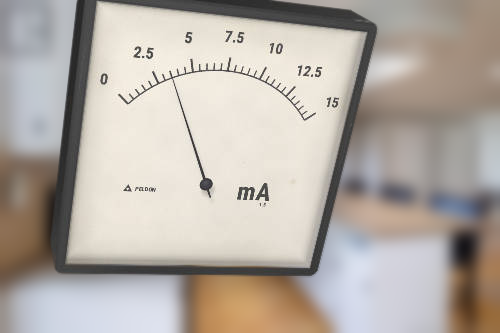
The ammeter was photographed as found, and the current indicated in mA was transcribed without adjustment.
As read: 3.5 mA
